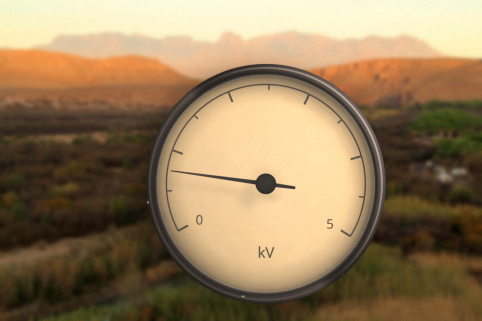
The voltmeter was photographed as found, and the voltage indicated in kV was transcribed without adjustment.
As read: 0.75 kV
